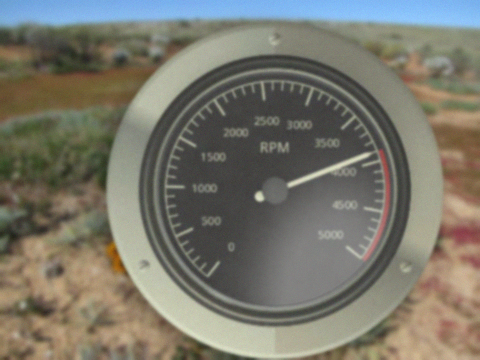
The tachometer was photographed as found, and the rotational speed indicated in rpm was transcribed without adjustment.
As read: 3900 rpm
